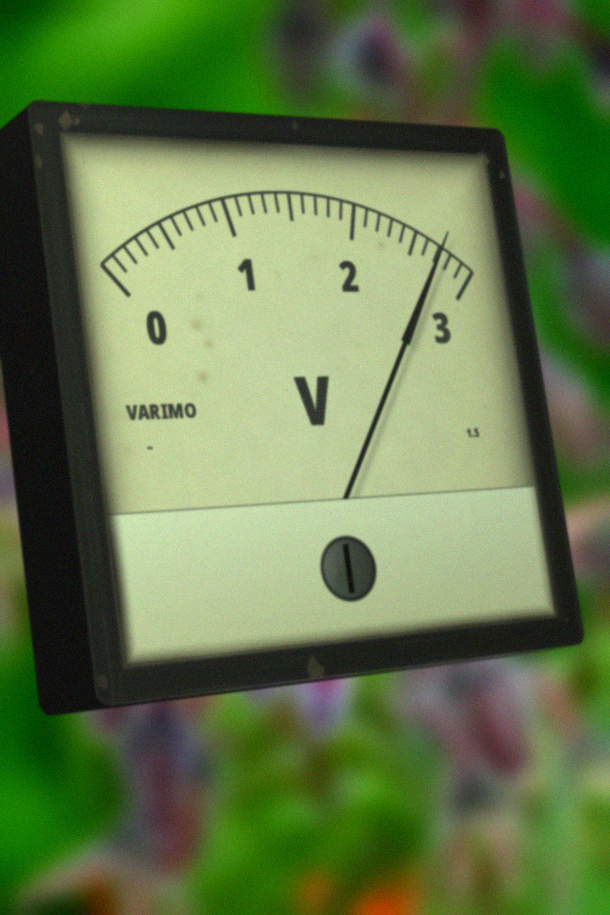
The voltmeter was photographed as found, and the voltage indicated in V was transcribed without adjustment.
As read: 2.7 V
